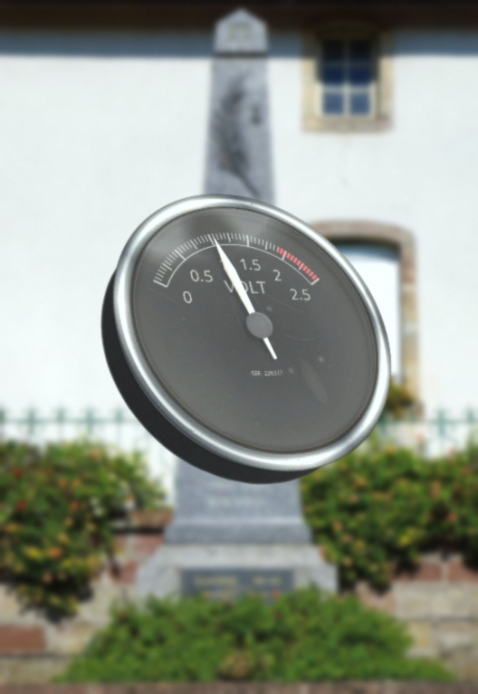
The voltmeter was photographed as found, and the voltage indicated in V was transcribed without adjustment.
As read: 1 V
